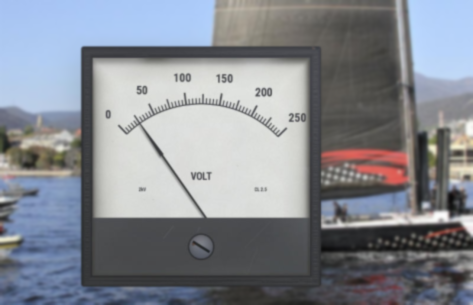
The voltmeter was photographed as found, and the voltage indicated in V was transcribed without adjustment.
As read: 25 V
